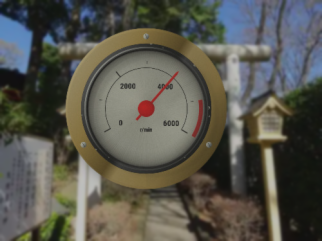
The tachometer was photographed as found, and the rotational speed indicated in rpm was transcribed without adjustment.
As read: 4000 rpm
